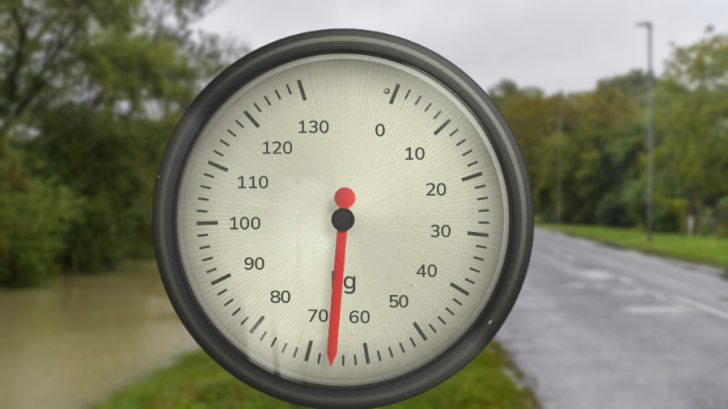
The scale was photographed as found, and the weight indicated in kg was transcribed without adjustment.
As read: 66 kg
